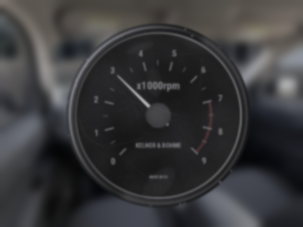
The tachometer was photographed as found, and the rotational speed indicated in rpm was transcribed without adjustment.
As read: 3000 rpm
